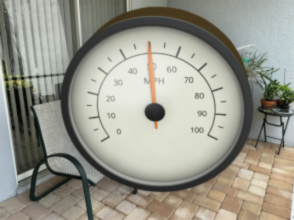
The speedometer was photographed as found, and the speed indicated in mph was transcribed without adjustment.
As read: 50 mph
